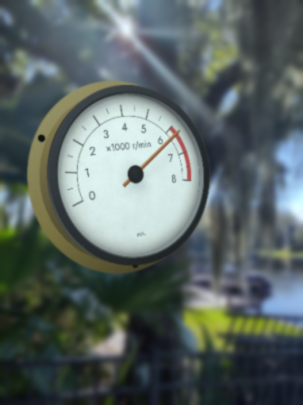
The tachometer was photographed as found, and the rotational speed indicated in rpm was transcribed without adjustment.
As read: 6250 rpm
